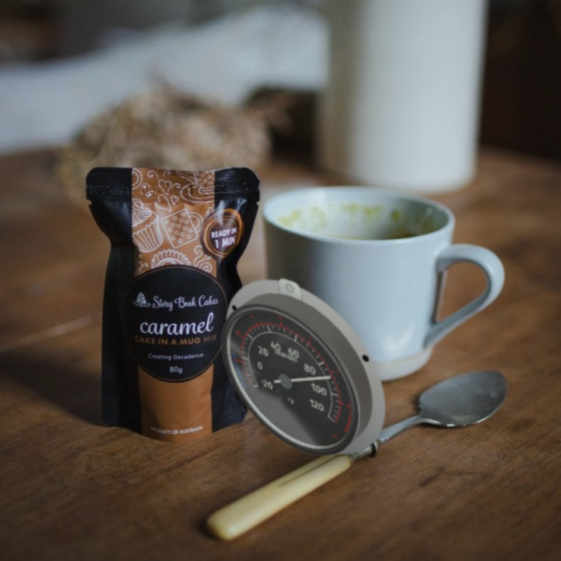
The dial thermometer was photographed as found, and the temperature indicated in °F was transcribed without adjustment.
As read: 88 °F
